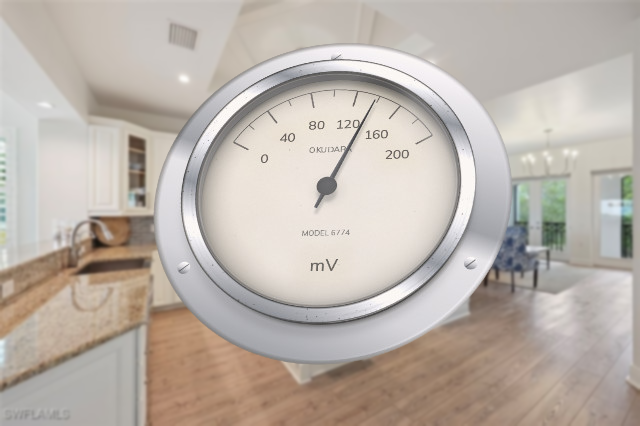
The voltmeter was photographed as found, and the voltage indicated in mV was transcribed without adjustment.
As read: 140 mV
